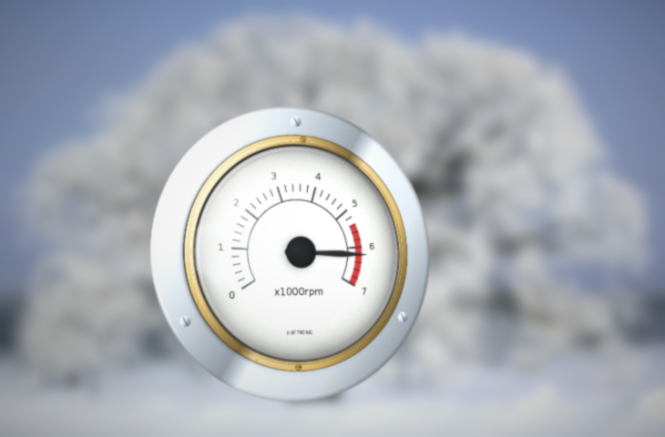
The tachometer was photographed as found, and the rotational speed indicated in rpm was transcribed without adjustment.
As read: 6200 rpm
